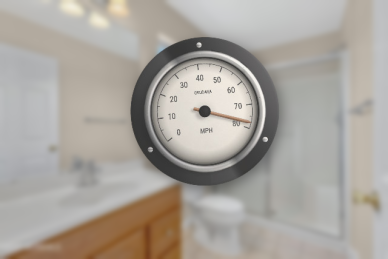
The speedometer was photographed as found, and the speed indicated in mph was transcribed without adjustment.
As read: 77.5 mph
